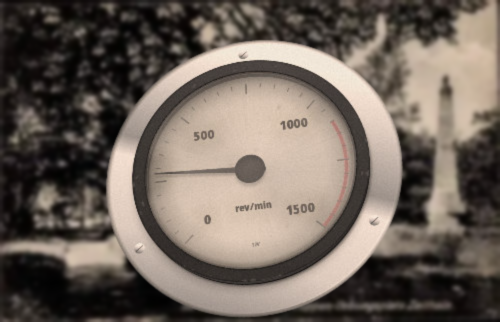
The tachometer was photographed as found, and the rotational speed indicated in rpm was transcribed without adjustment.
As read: 275 rpm
